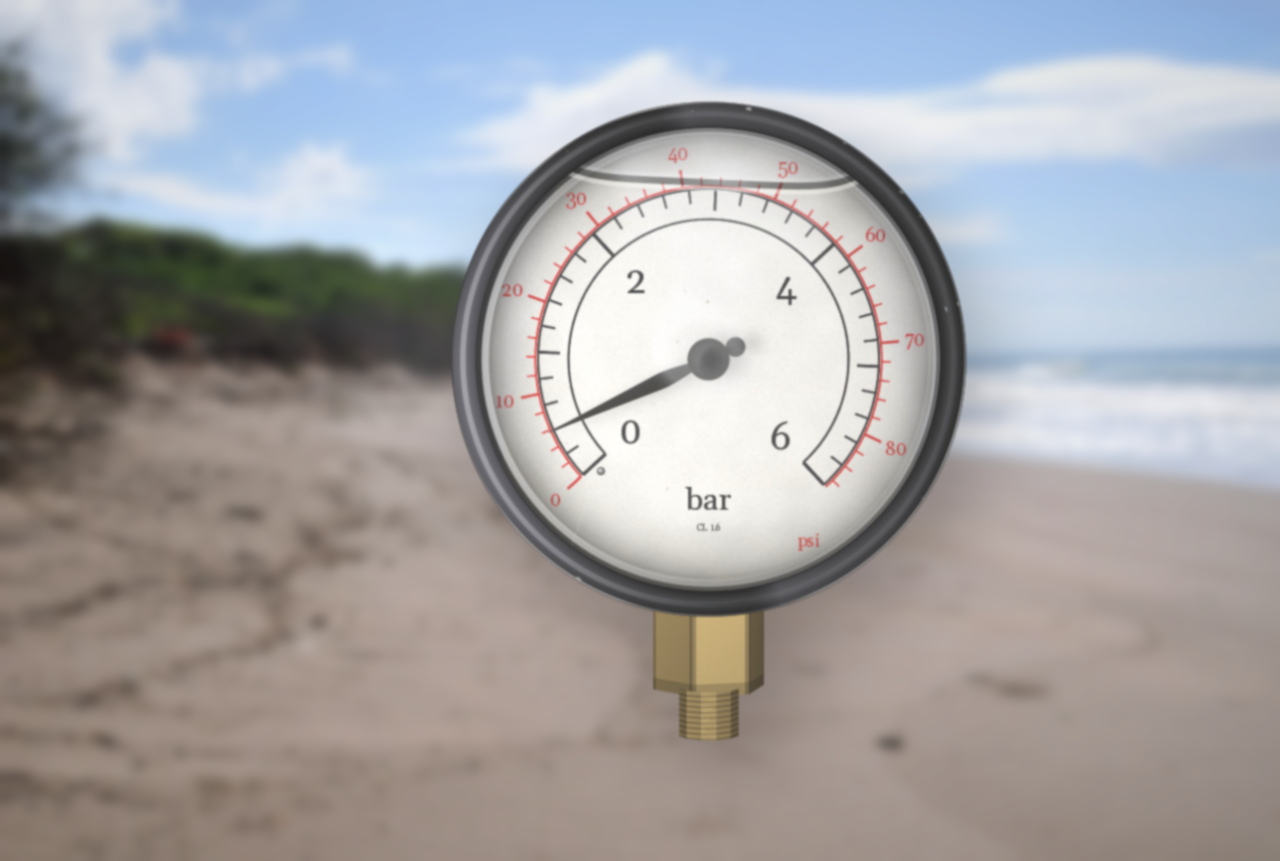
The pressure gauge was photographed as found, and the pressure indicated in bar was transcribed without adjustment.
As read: 0.4 bar
